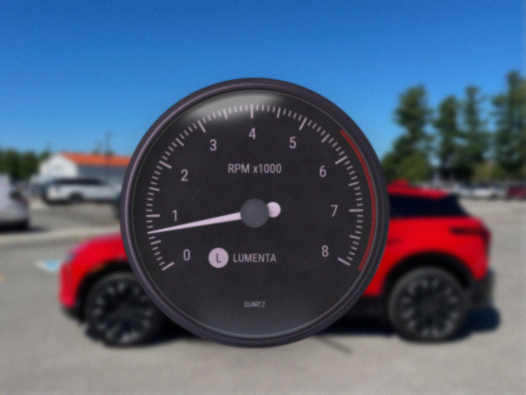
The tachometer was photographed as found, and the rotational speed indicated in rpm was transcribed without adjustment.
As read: 700 rpm
